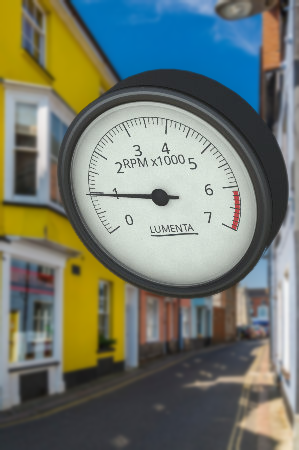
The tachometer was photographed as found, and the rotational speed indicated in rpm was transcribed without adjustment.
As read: 1000 rpm
